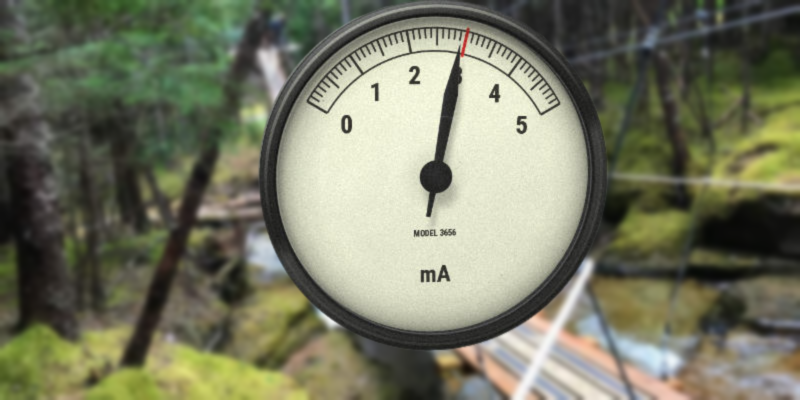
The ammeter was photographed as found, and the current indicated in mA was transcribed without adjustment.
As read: 2.9 mA
